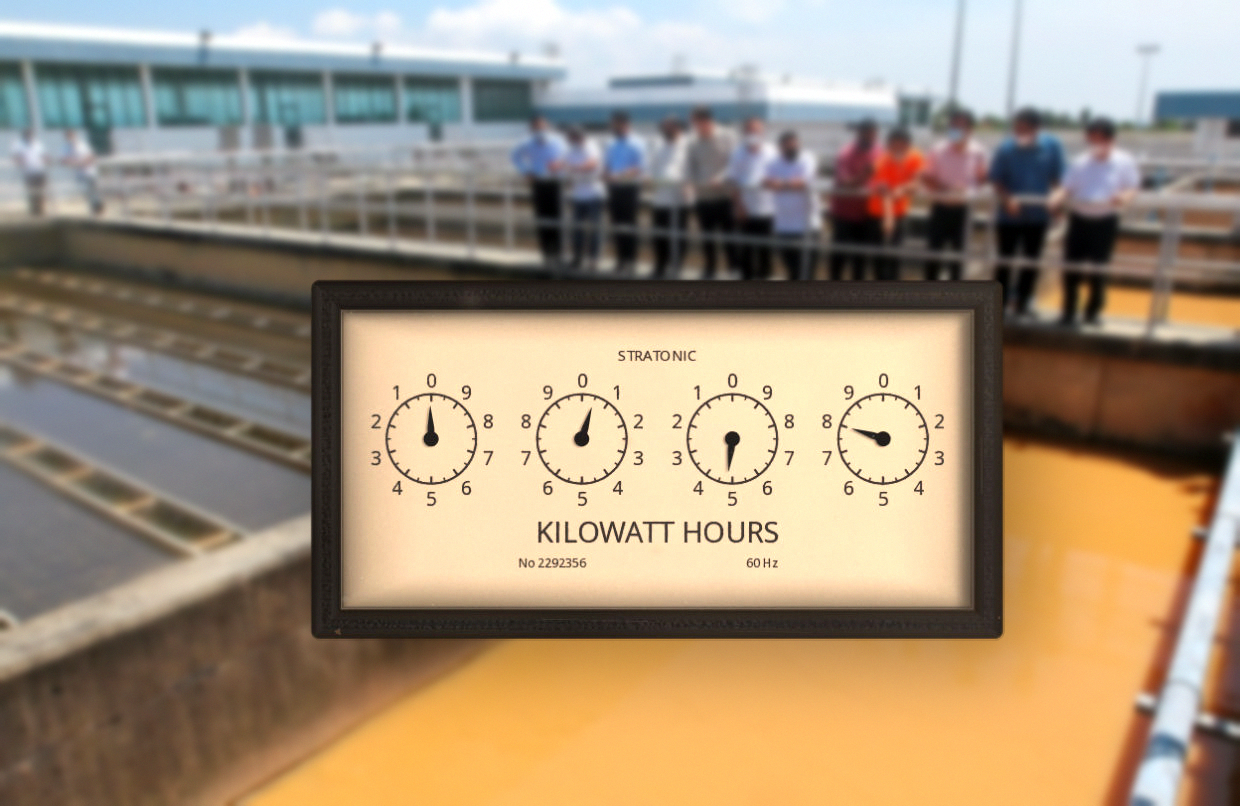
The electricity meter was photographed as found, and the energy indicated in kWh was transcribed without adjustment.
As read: 48 kWh
